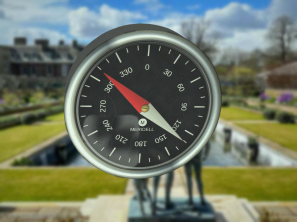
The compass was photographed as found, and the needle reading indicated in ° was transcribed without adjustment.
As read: 310 °
